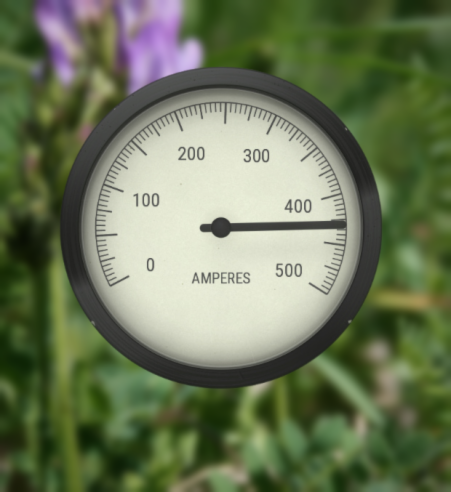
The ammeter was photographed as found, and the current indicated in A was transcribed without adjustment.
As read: 430 A
